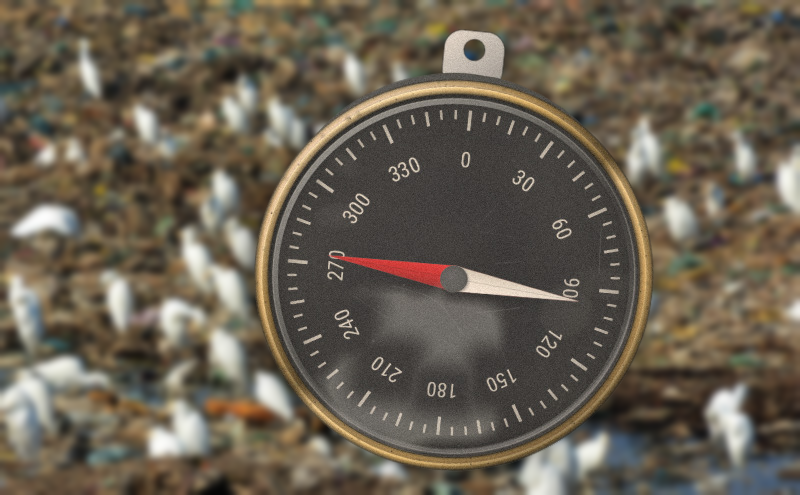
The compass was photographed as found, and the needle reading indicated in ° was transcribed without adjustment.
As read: 275 °
